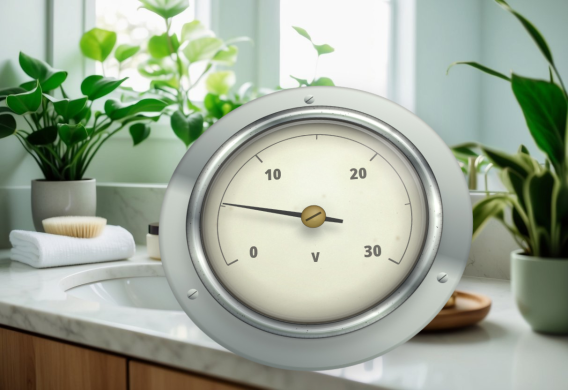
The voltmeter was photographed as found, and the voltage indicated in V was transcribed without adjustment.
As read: 5 V
